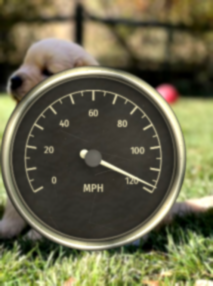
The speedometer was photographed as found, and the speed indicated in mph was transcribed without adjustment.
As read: 117.5 mph
